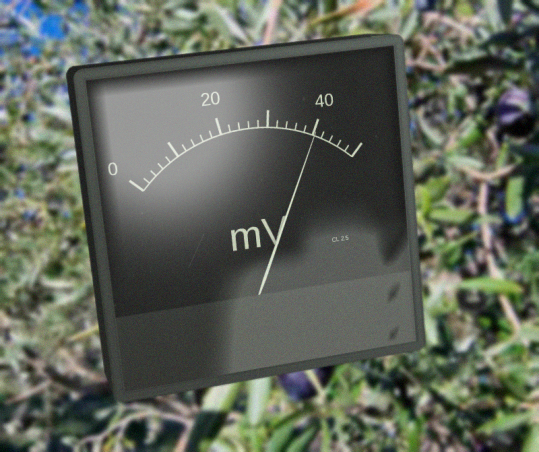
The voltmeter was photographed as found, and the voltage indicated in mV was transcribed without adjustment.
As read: 40 mV
